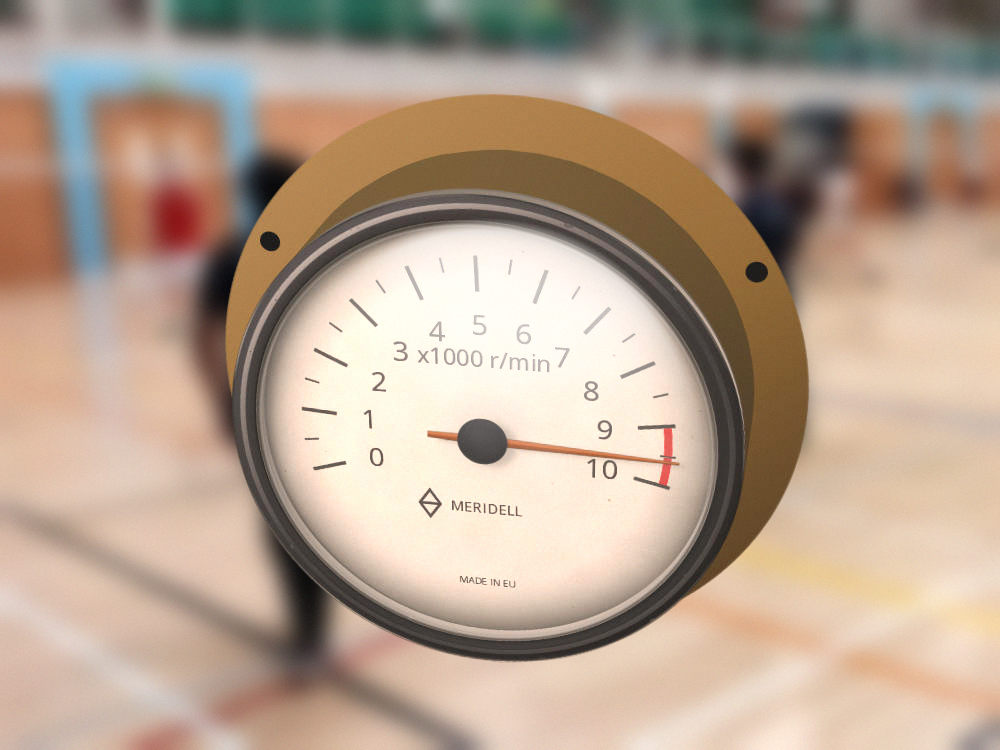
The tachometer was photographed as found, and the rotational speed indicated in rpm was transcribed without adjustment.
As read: 9500 rpm
